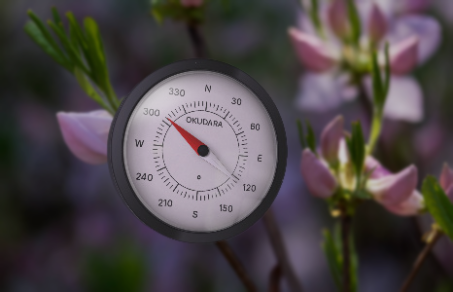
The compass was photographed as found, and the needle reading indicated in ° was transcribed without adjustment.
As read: 305 °
